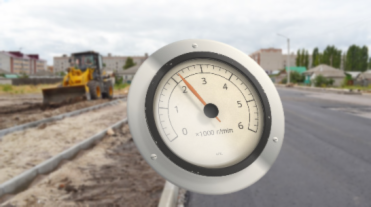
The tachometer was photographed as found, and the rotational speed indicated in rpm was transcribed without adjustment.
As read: 2200 rpm
